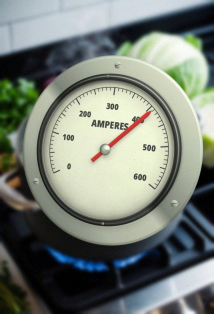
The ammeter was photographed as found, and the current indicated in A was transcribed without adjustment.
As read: 410 A
